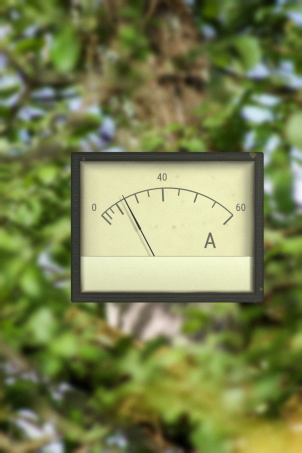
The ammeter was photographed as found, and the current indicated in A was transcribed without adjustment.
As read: 25 A
